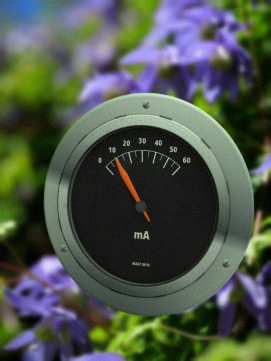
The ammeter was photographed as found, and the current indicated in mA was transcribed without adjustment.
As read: 10 mA
